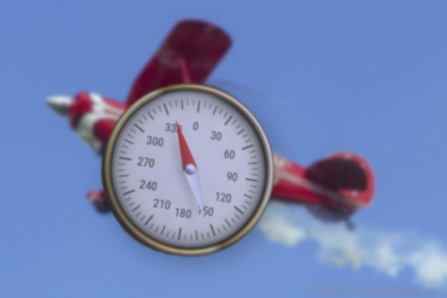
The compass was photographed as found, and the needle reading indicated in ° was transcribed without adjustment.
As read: 335 °
